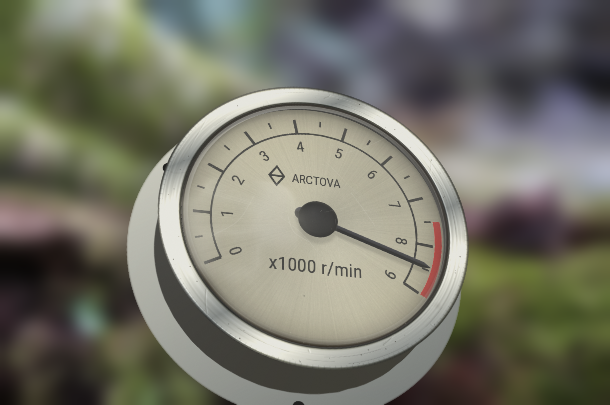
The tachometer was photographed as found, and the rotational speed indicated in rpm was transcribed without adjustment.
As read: 8500 rpm
